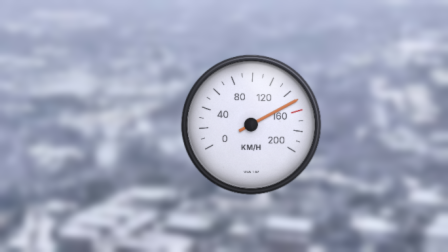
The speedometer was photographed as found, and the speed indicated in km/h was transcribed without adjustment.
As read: 150 km/h
